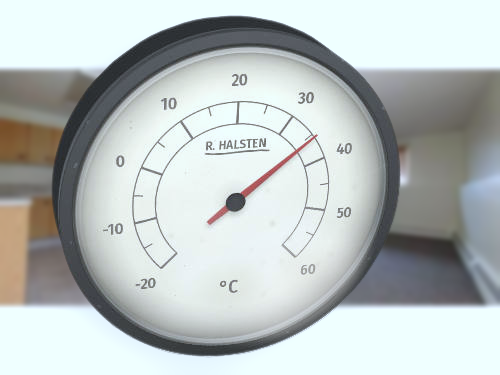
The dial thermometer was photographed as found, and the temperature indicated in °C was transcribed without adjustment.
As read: 35 °C
